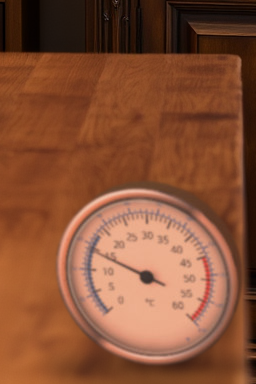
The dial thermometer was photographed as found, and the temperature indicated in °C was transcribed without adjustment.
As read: 15 °C
